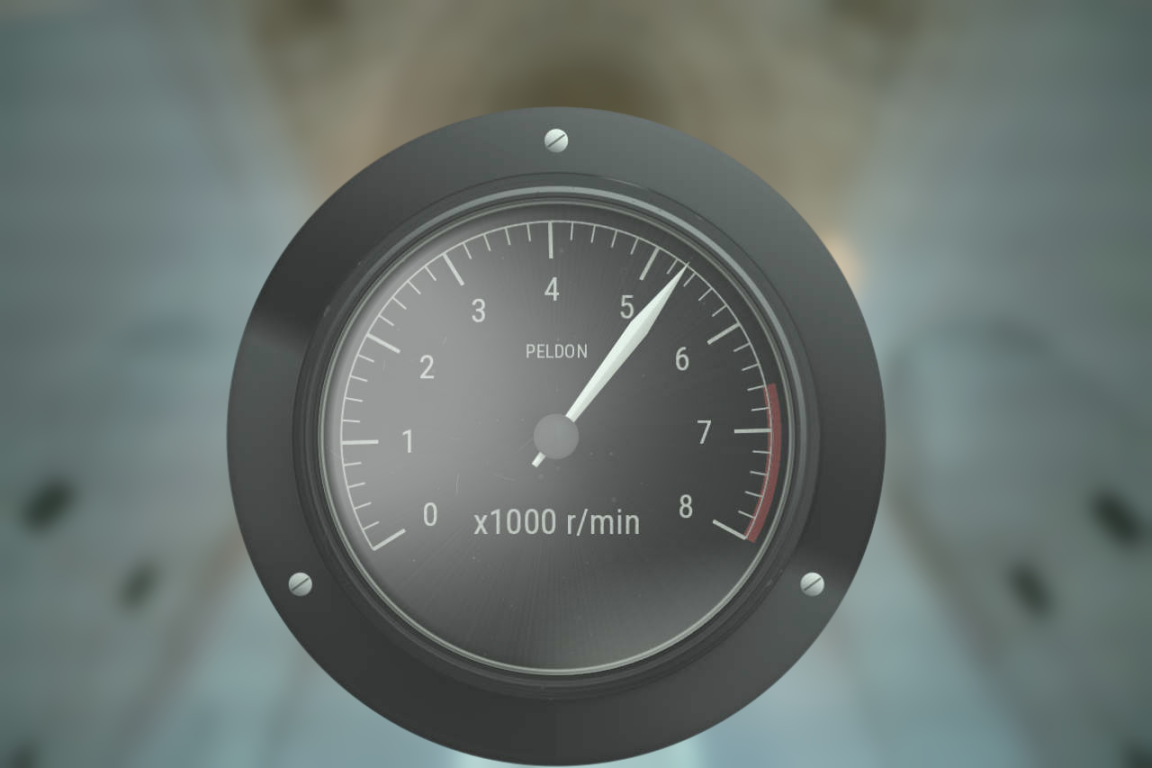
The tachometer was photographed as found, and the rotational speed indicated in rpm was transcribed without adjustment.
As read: 5300 rpm
